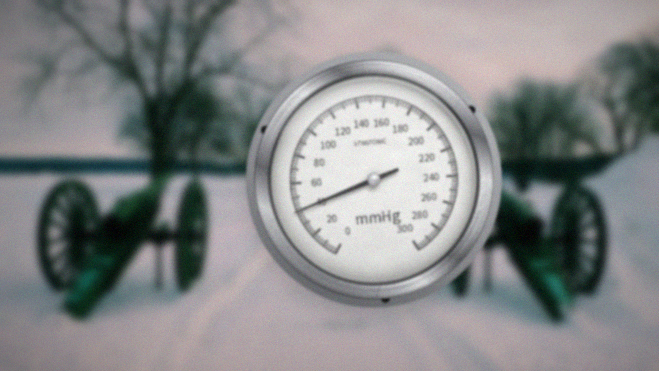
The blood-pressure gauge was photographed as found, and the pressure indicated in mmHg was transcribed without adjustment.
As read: 40 mmHg
